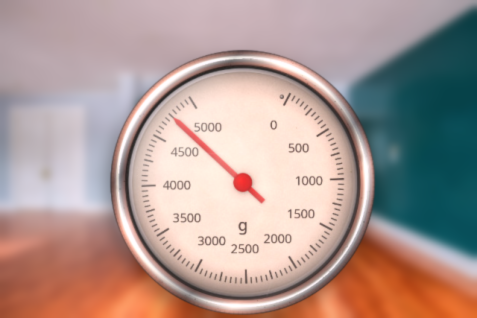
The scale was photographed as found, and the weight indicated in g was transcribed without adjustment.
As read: 4750 g
